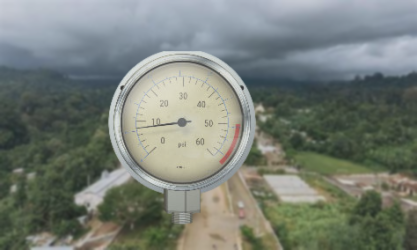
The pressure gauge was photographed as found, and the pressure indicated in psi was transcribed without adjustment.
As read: 8 psi
